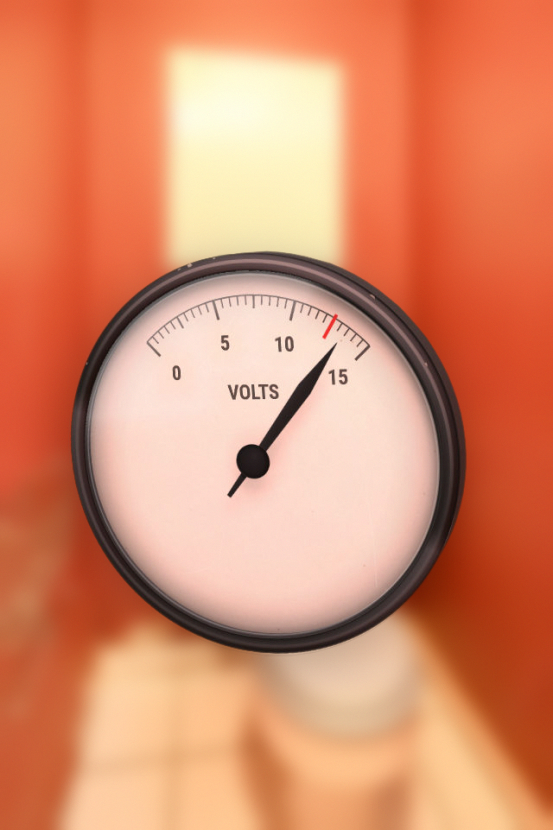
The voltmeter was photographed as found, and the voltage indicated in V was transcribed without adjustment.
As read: 13.5 V
